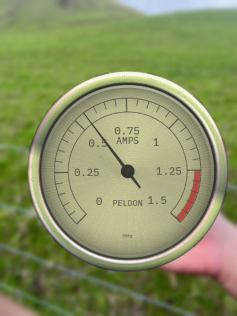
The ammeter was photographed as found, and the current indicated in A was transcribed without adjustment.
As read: 0.55 A
